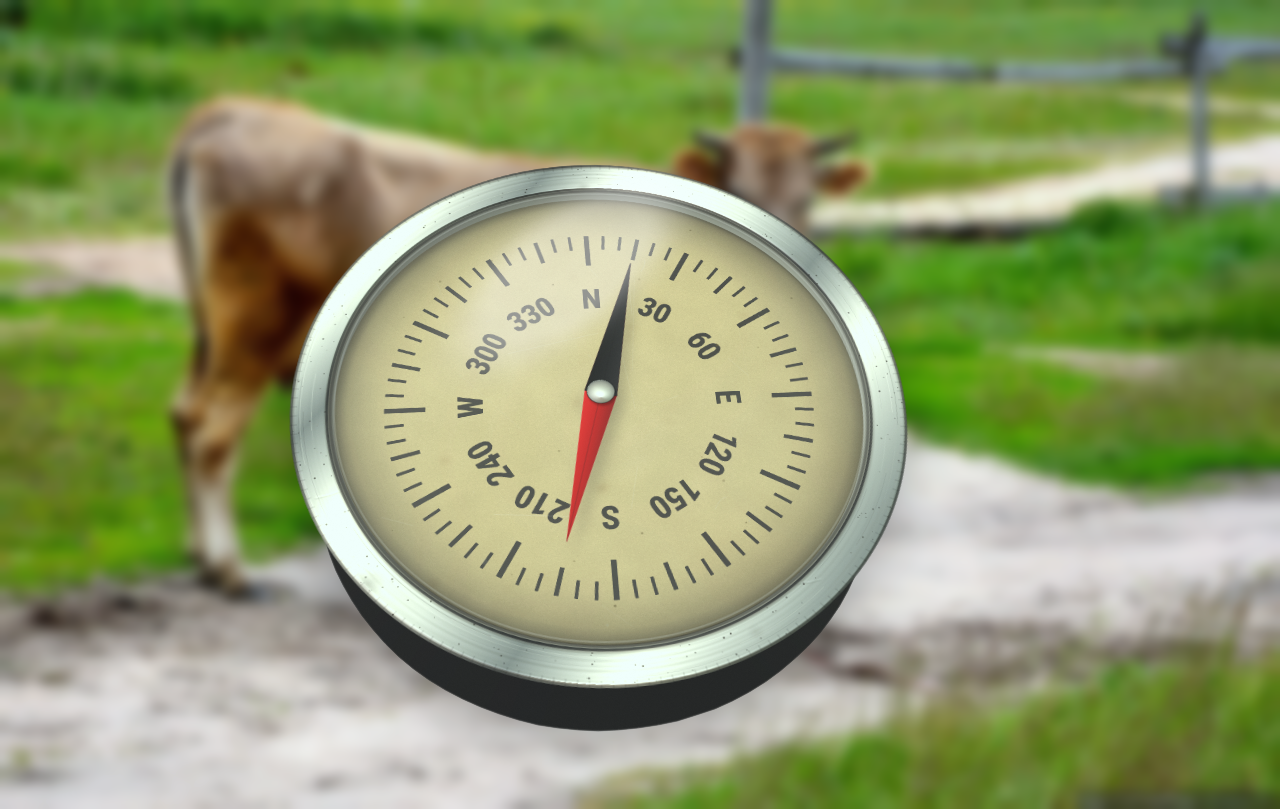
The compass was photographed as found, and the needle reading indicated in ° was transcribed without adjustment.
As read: 195 °
